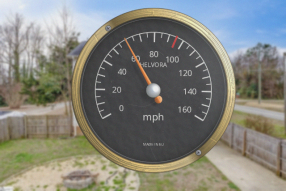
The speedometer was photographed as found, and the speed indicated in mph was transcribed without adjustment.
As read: 60 mph
